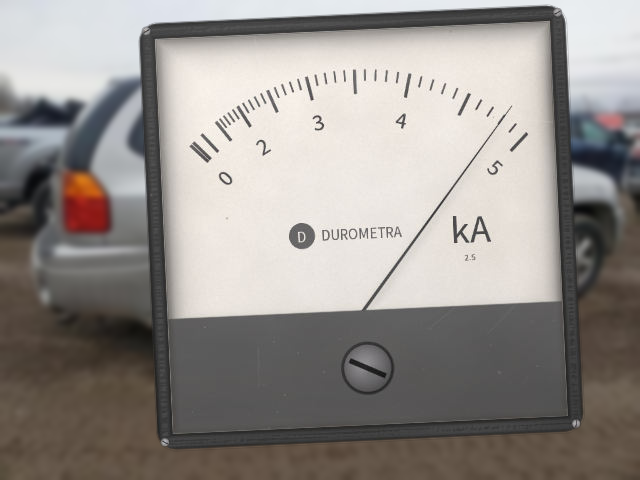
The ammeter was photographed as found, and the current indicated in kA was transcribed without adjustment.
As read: 4.8 kA
